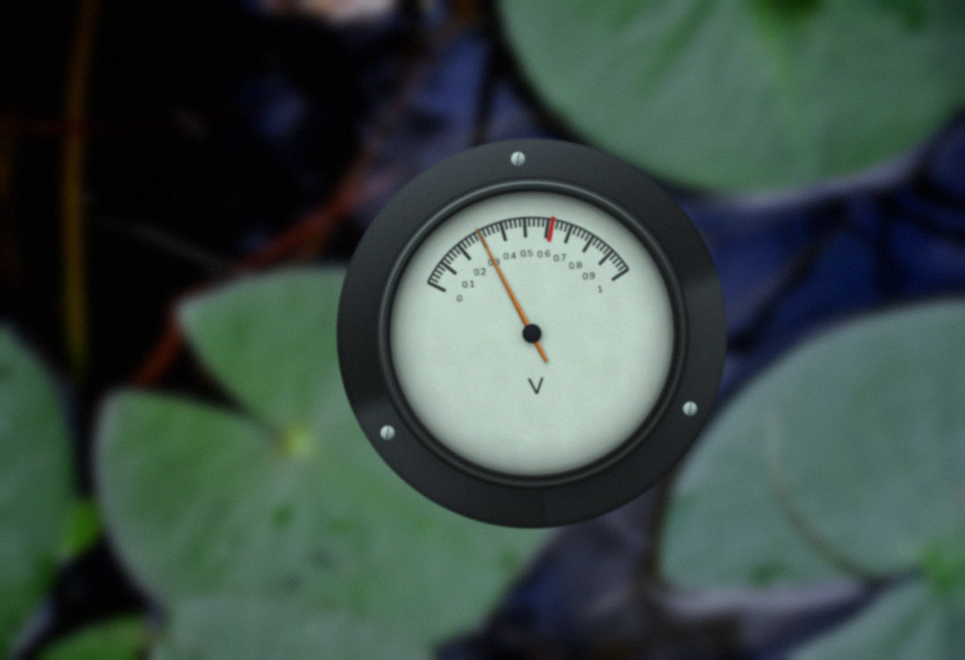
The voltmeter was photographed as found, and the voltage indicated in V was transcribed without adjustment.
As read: 0.3 V
